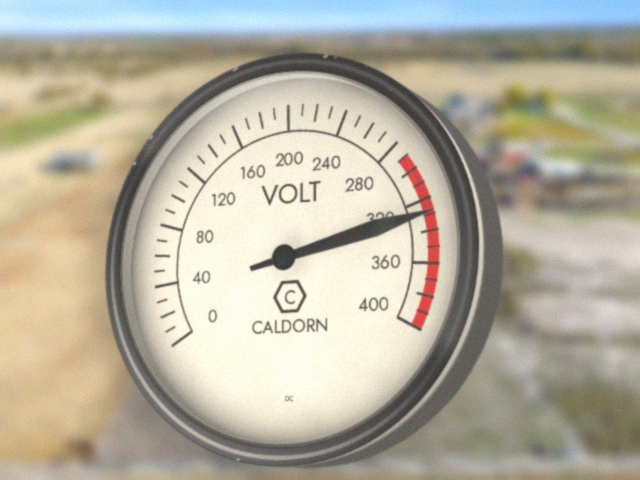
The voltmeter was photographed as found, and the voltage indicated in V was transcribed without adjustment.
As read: 330 V
